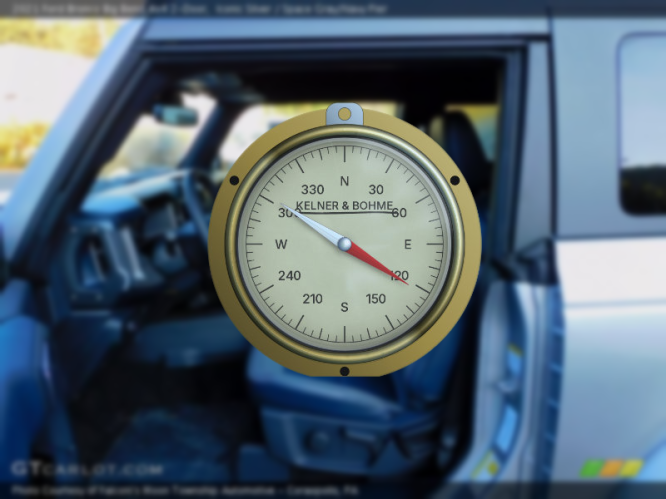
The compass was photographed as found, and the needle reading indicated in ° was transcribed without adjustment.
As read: 122.5 °
